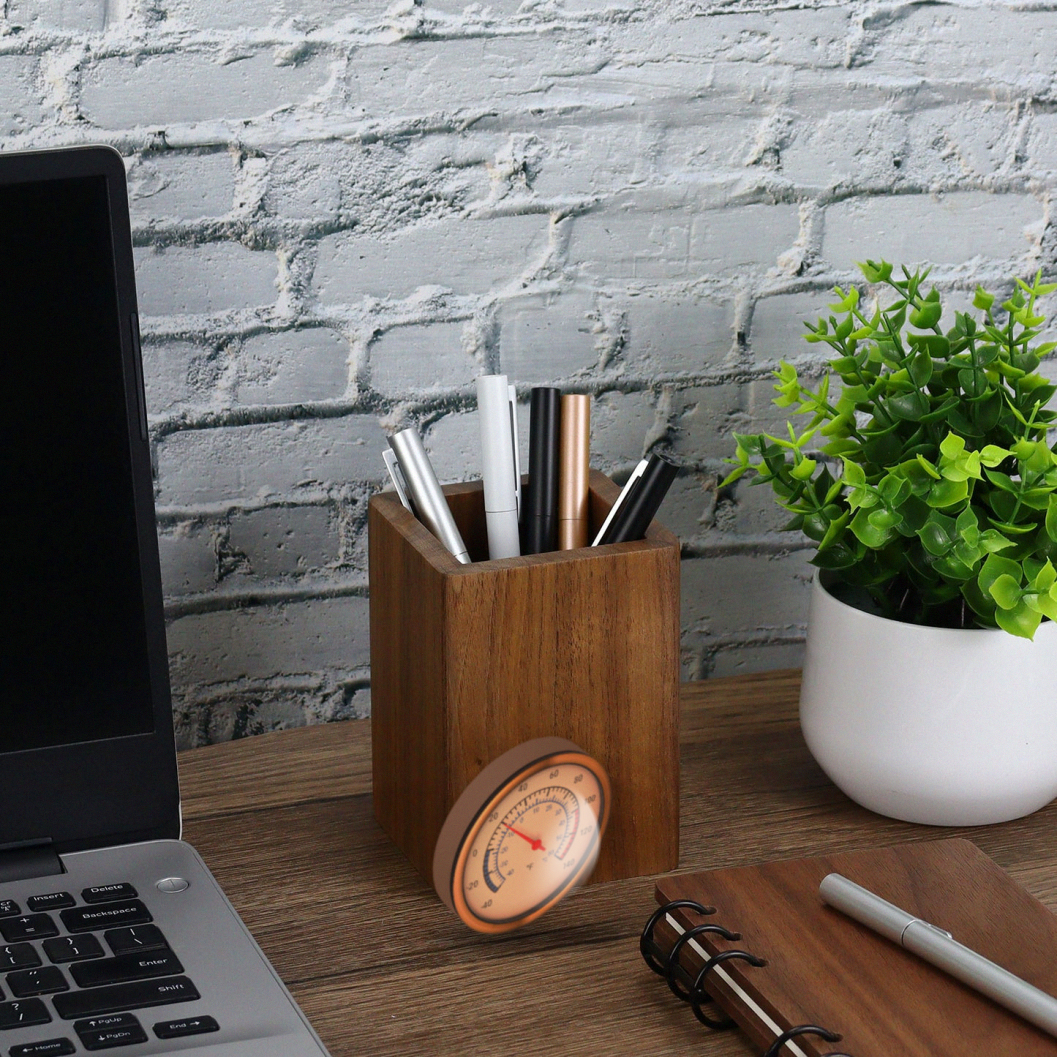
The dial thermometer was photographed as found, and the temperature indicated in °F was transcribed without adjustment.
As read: 20 °F
